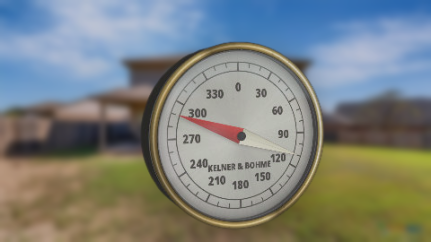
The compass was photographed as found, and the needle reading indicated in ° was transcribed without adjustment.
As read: 290 °
